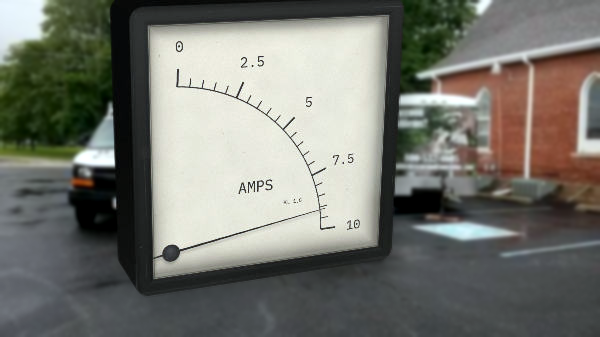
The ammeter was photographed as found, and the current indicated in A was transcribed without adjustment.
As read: 9 A
